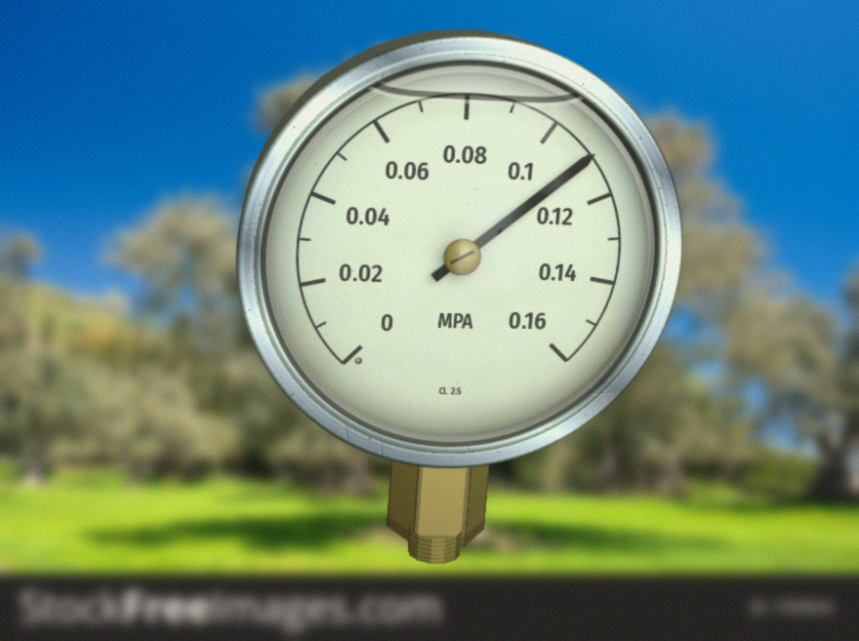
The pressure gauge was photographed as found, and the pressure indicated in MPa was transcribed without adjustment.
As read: 0.11 MPa
